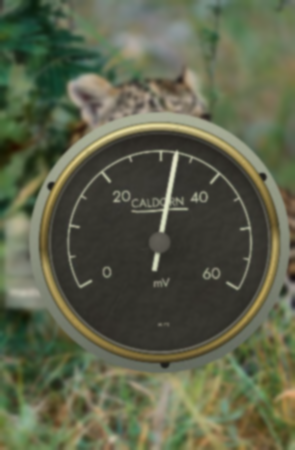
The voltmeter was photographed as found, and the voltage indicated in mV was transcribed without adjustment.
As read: 32.5 mV
